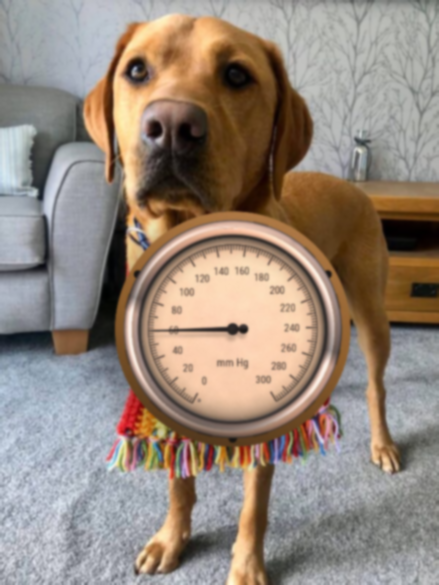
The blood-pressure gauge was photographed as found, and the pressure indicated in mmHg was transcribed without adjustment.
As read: 60 mmHg
